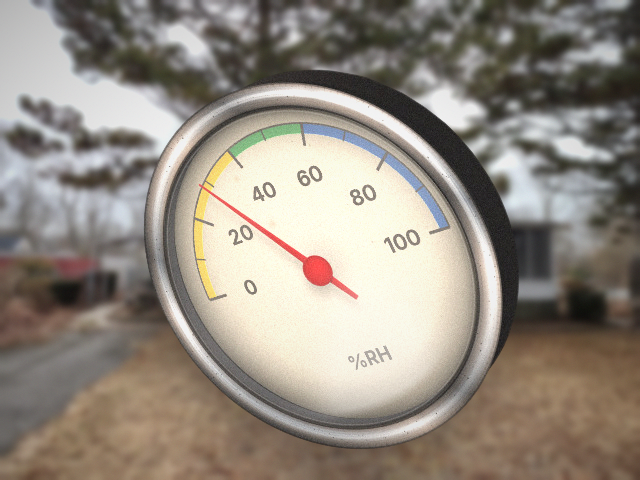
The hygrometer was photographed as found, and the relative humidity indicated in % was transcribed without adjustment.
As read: 30 %
